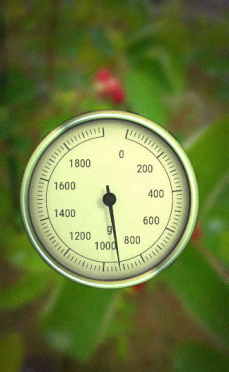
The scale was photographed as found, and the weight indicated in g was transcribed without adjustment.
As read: 920 g
